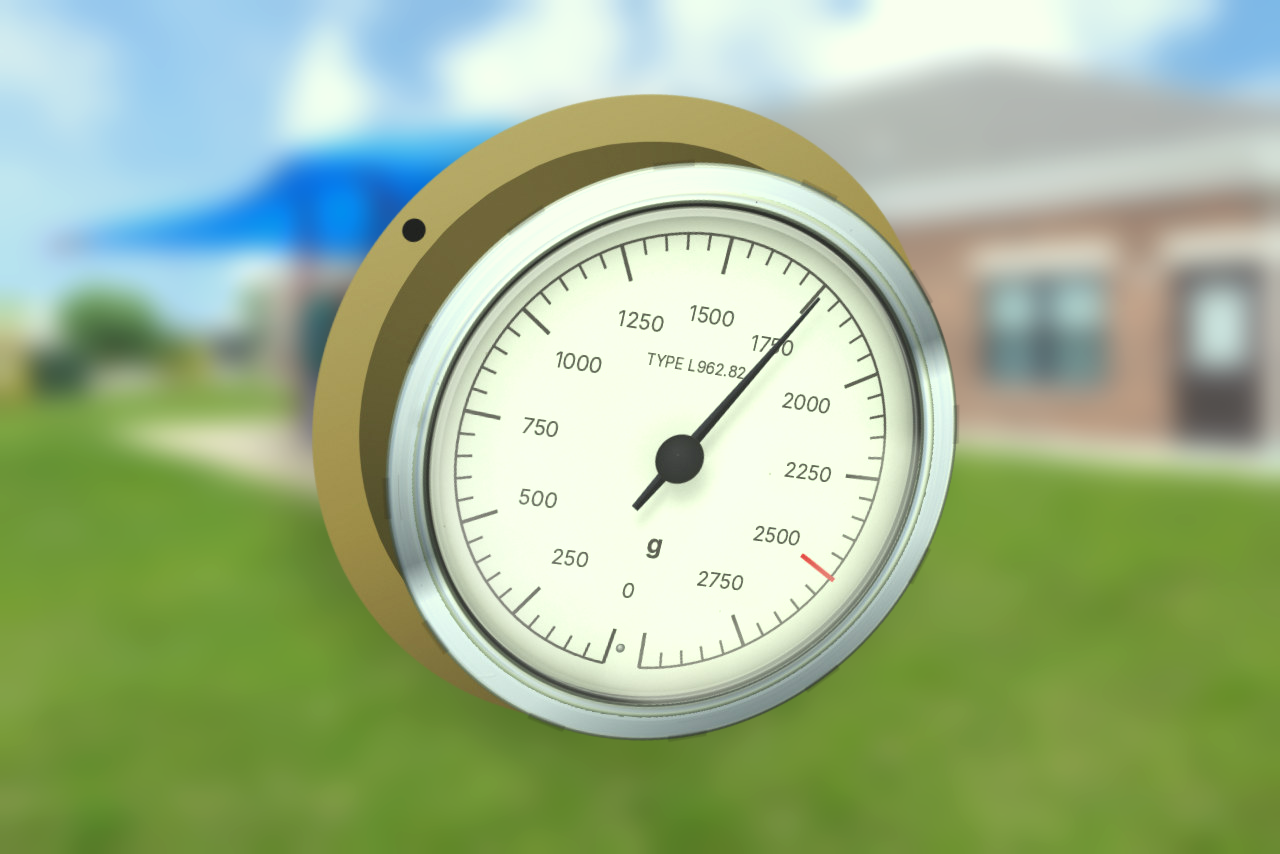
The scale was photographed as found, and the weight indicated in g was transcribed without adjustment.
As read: 1750 g
